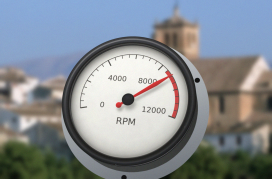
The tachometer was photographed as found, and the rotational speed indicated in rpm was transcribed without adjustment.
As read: 9000 rpm
